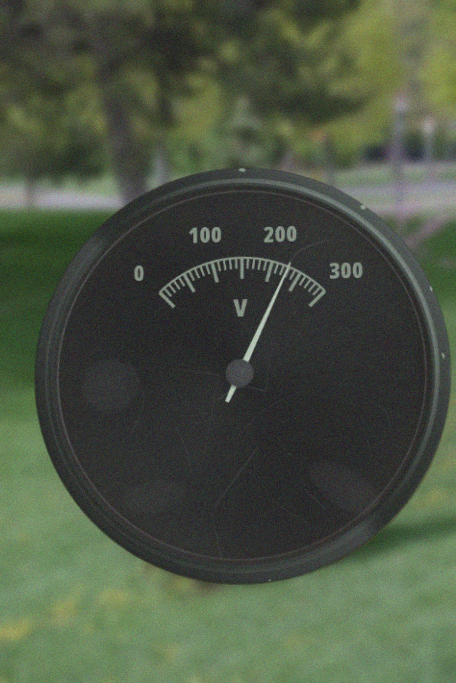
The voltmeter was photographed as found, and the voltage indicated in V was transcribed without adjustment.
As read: 230 V
